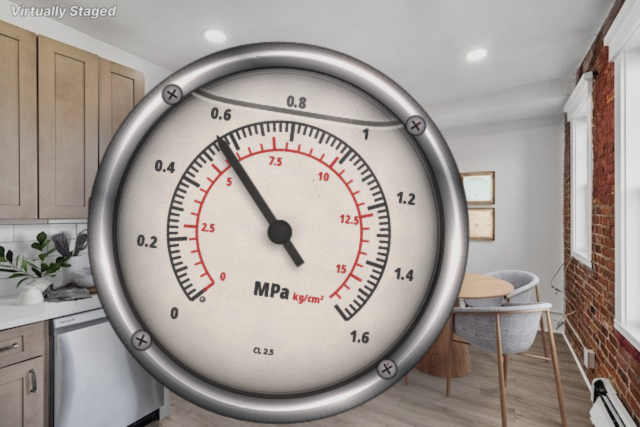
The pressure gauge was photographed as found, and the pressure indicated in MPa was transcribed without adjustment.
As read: 0.56 MPa
